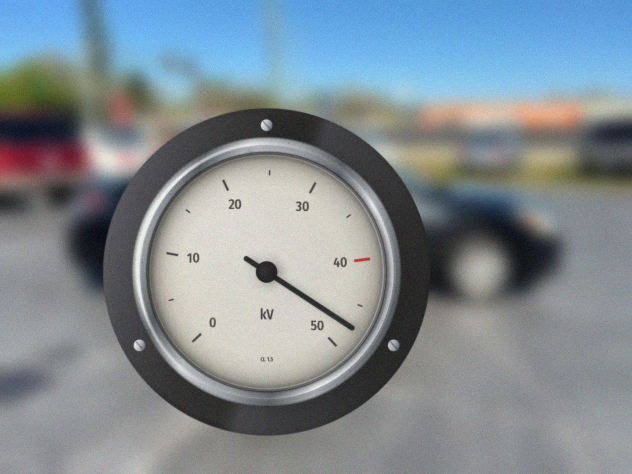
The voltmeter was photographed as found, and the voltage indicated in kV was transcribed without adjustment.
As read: 47.5 kV
